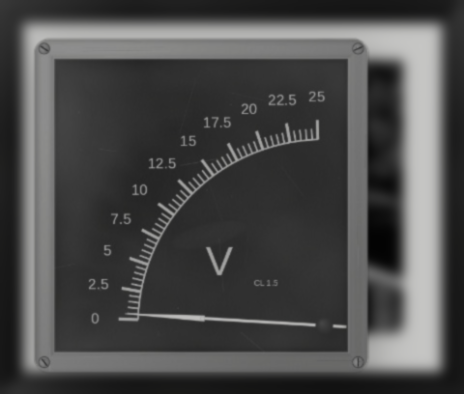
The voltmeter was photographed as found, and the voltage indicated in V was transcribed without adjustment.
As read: 0.5 V
